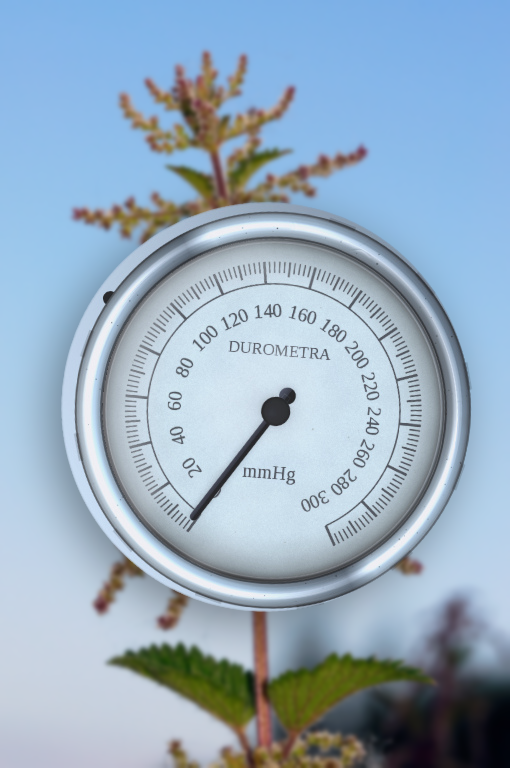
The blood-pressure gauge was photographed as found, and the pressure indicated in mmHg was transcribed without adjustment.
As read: 2 mmHg
